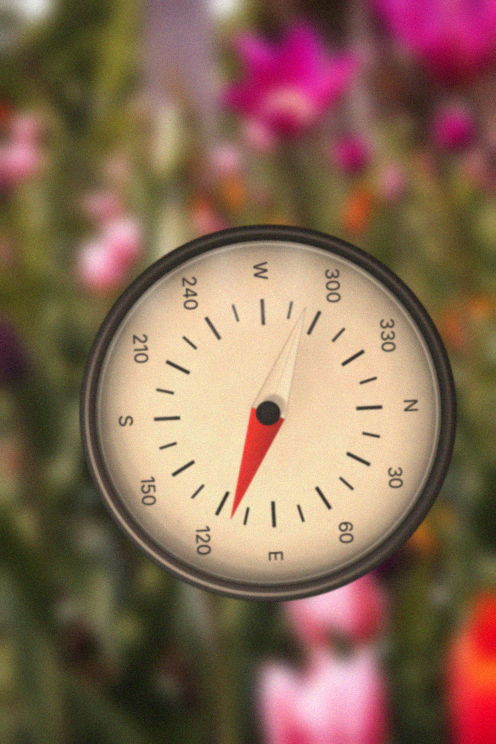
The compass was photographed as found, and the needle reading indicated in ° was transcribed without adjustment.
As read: 112.5 °
